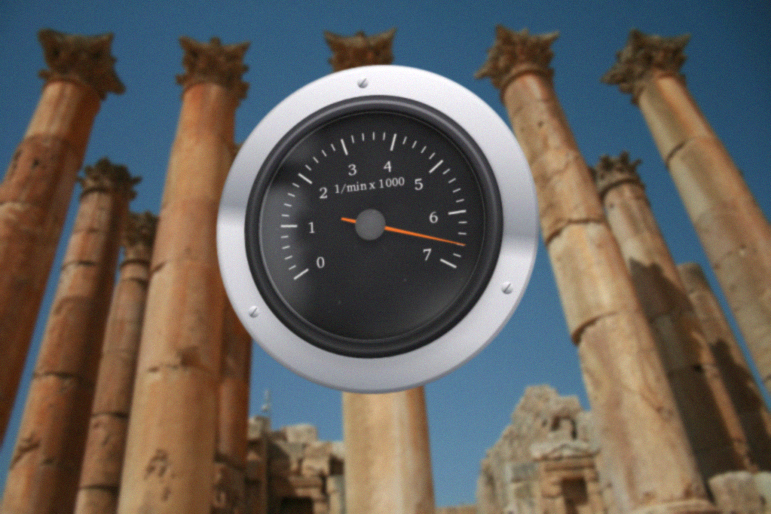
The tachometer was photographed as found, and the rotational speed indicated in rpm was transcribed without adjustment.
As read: 6600 rpm
